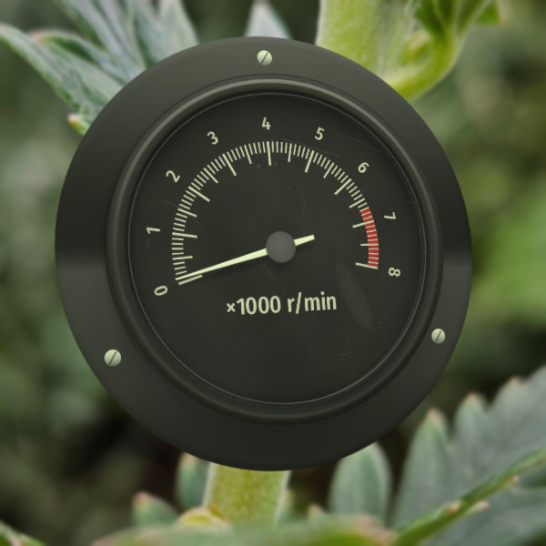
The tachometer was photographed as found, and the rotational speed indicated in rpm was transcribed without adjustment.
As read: 100 rpm
